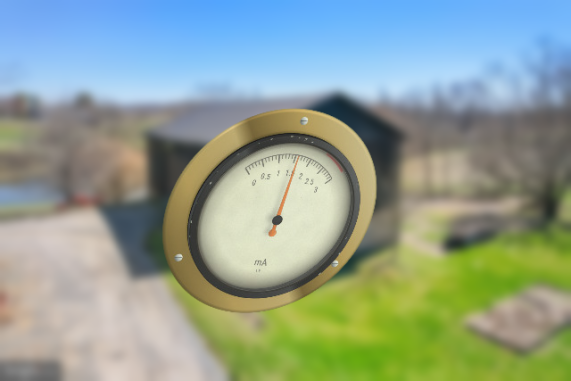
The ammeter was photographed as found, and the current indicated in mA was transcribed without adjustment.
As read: 1.5 mA
